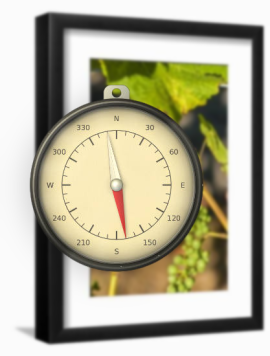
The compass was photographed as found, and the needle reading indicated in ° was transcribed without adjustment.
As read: 170 °
